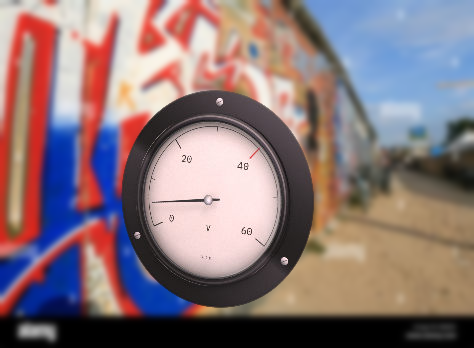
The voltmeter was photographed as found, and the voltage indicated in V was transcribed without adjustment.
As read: 5 V
